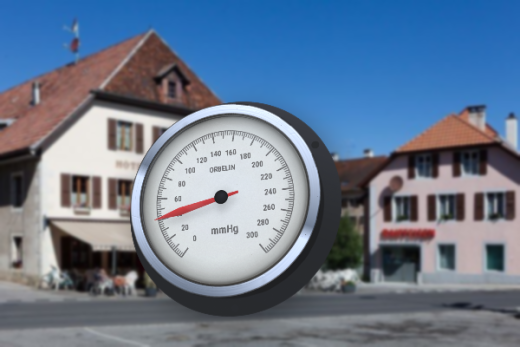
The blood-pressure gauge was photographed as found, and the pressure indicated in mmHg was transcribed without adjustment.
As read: 40 mmHg
